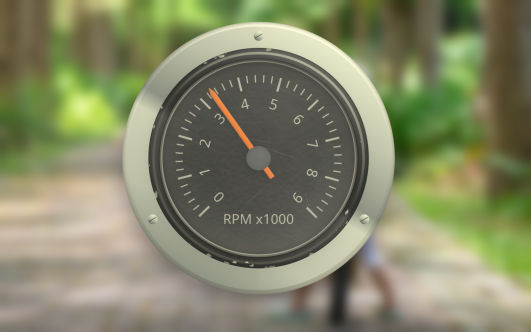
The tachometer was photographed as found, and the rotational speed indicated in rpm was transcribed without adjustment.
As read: 3300 rpm
